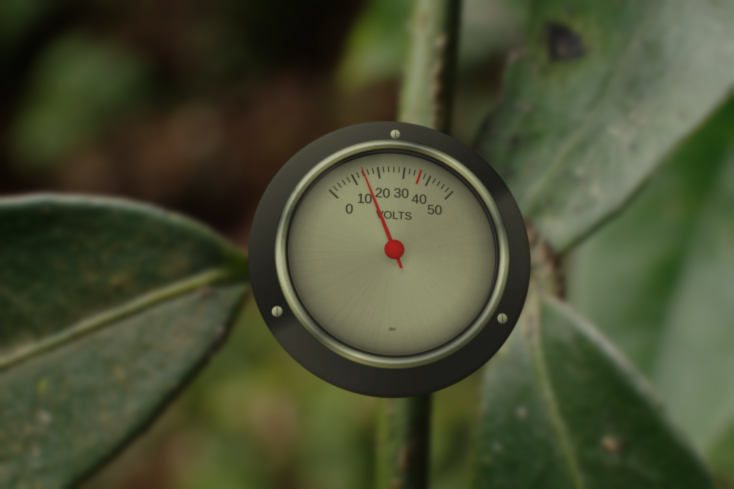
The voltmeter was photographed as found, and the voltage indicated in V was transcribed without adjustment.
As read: 14 V
